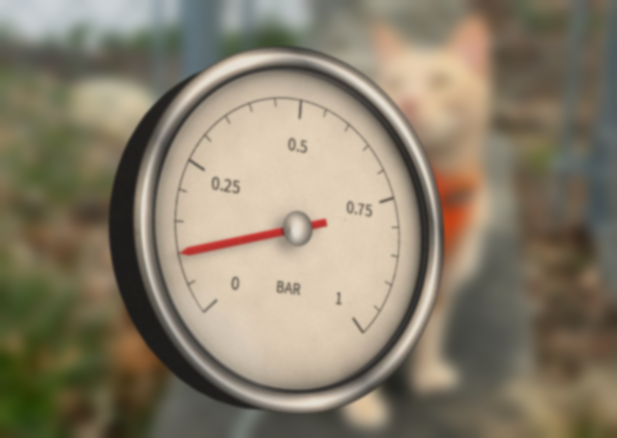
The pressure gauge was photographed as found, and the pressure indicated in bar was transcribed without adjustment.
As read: 0.1 bar
